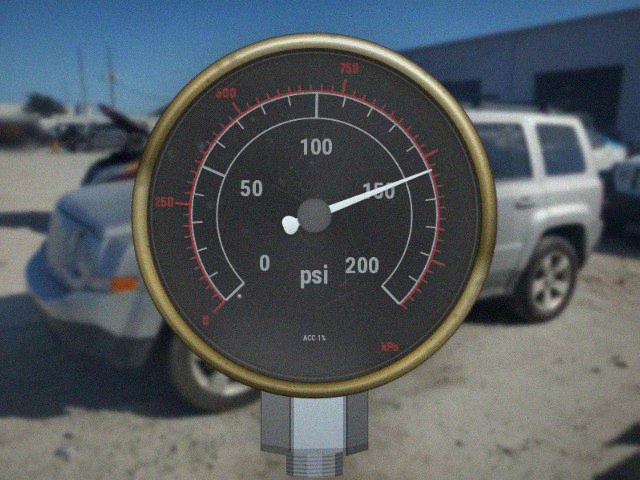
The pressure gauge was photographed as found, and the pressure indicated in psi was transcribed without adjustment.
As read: 150 psi
